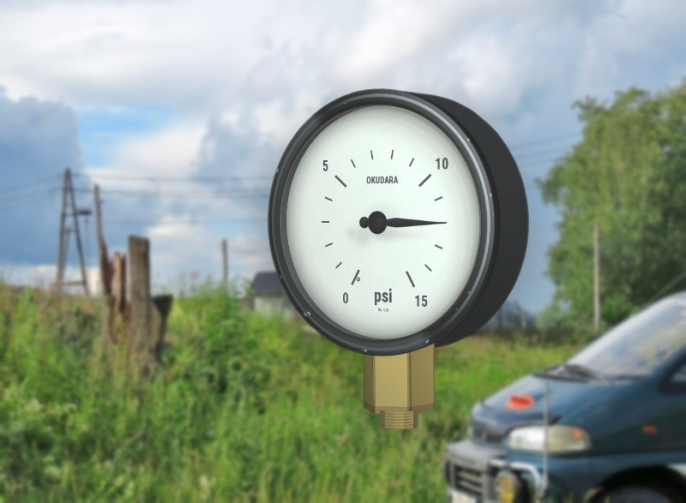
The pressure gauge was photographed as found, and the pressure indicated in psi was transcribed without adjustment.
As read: 12 psi
